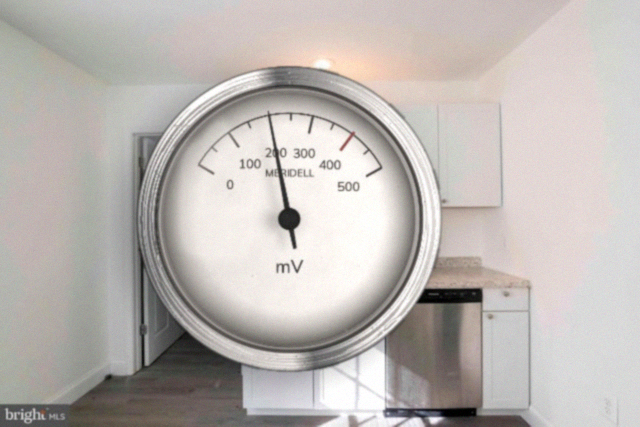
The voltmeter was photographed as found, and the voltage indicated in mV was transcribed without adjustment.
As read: 200 mV
